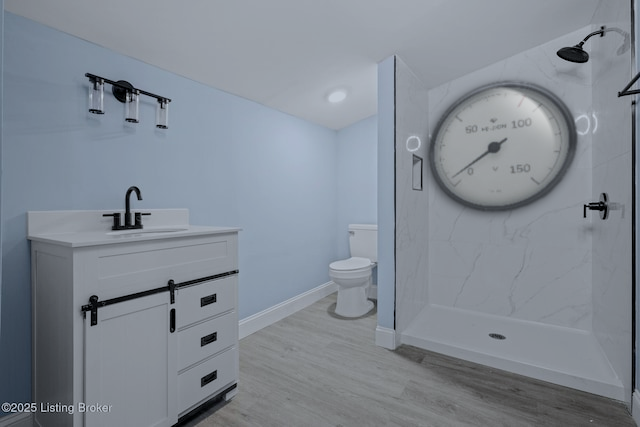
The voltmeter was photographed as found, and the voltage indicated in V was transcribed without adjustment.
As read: 5 V
